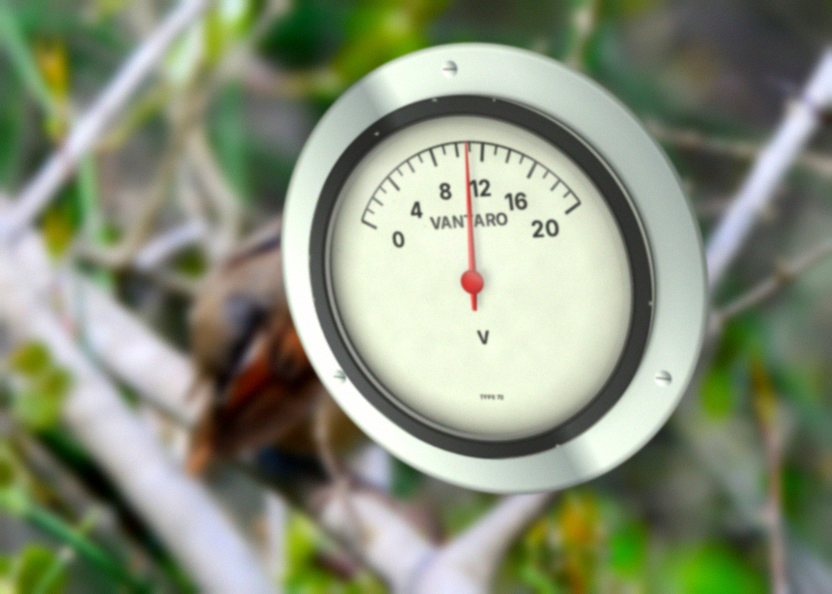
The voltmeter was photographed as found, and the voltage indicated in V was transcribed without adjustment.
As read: 11 V
